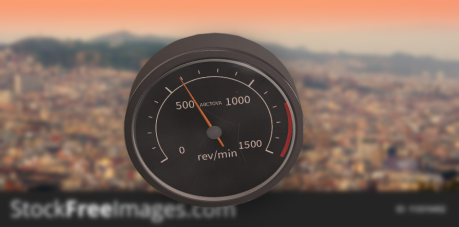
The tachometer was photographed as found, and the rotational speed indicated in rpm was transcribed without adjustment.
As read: 600 rpm
